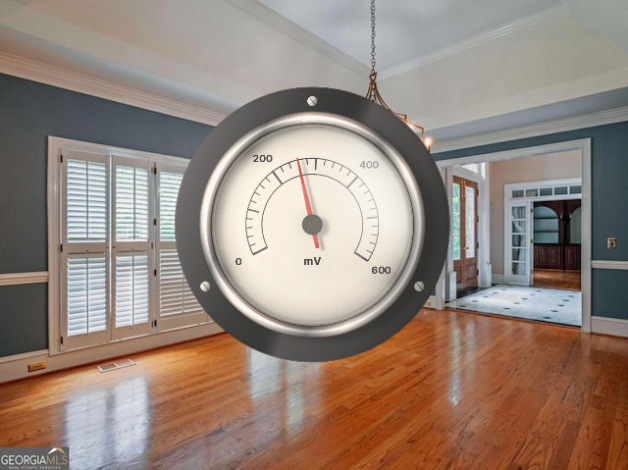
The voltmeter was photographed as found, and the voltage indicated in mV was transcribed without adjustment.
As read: 260 mV
